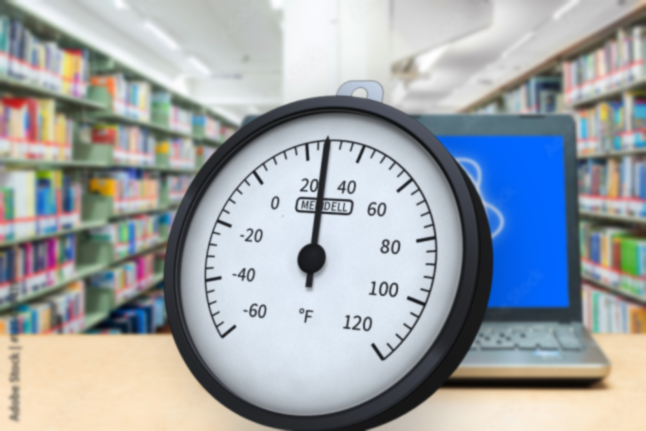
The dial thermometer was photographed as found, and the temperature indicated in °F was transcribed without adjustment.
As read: 28 °F
